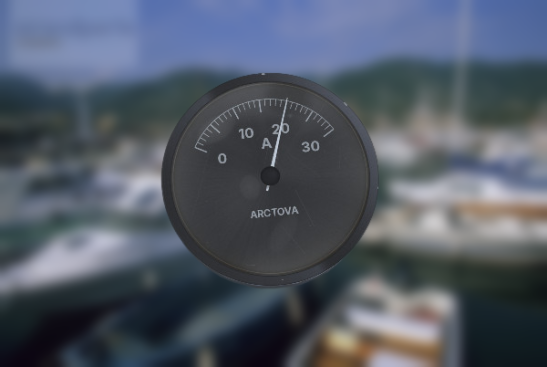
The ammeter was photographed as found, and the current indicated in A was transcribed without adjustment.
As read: 20 A
